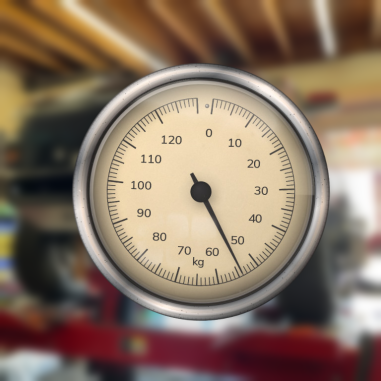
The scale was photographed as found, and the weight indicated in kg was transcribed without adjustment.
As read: 54 kg
